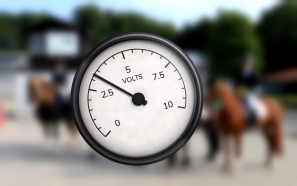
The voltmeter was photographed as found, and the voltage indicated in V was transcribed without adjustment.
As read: 3.25 V
